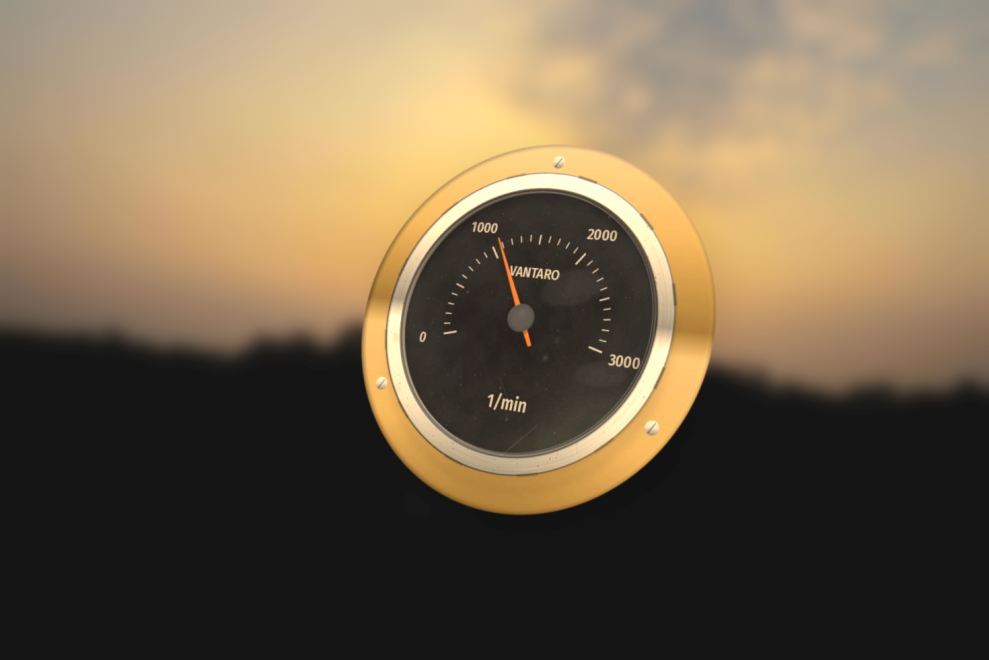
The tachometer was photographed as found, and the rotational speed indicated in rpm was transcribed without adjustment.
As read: 1100 rpm
